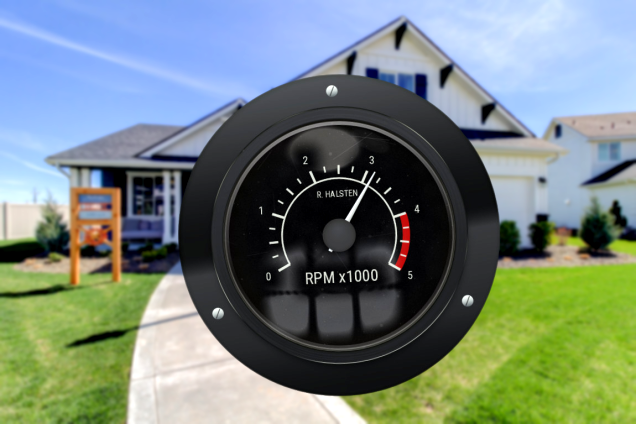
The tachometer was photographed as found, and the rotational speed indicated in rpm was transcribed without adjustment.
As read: 3125 rpm
